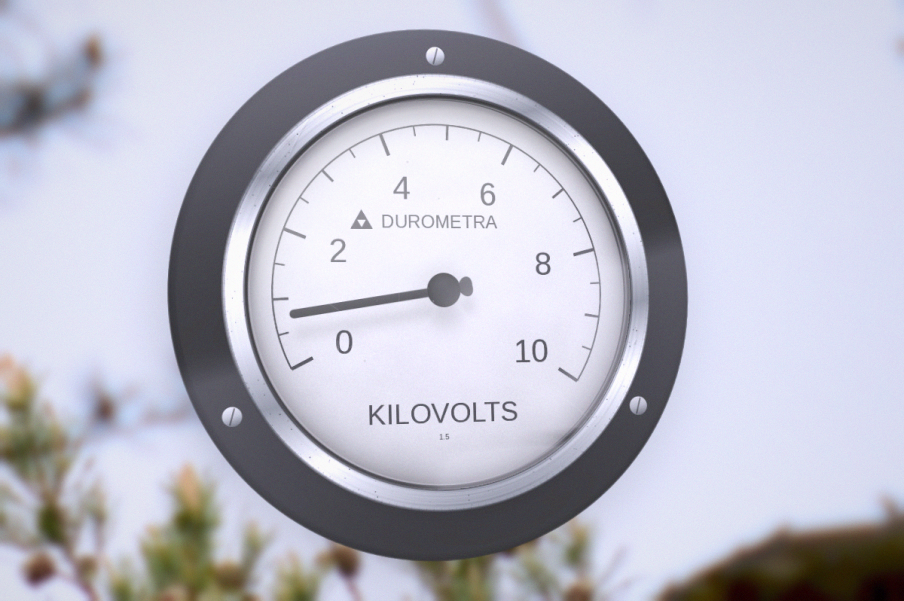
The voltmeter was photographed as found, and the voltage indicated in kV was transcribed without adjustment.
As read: 0.75 kV
